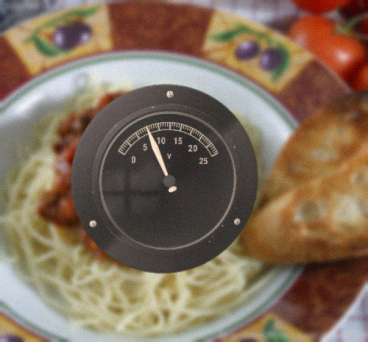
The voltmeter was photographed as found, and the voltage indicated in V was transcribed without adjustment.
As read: 7.5 V
